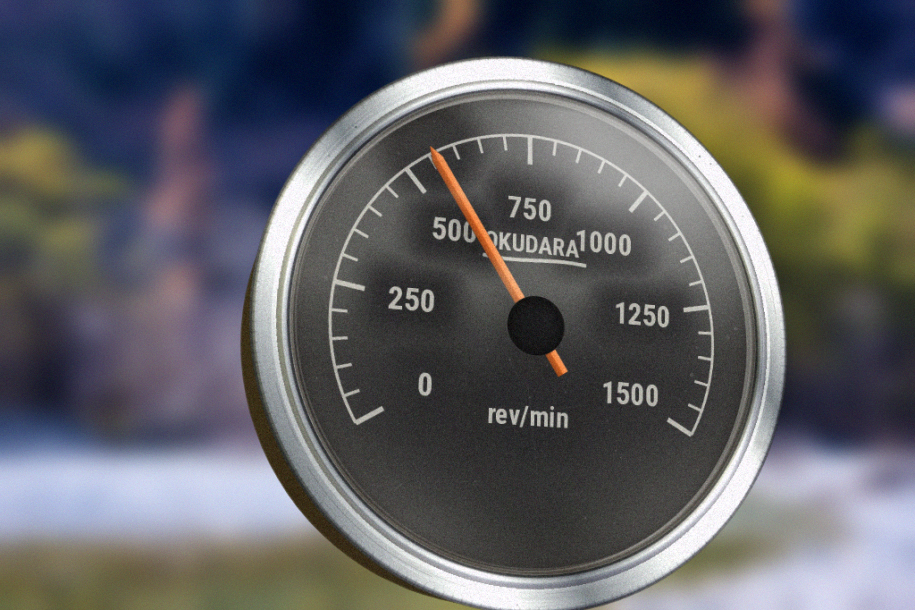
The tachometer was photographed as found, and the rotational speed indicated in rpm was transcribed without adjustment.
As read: 550 rpm
